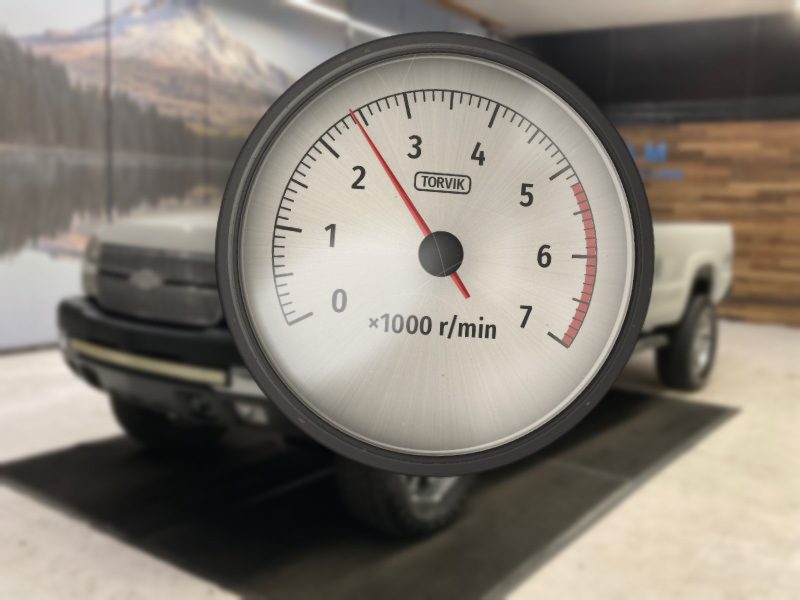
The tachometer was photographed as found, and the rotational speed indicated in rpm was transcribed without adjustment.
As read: 2400 rpm
